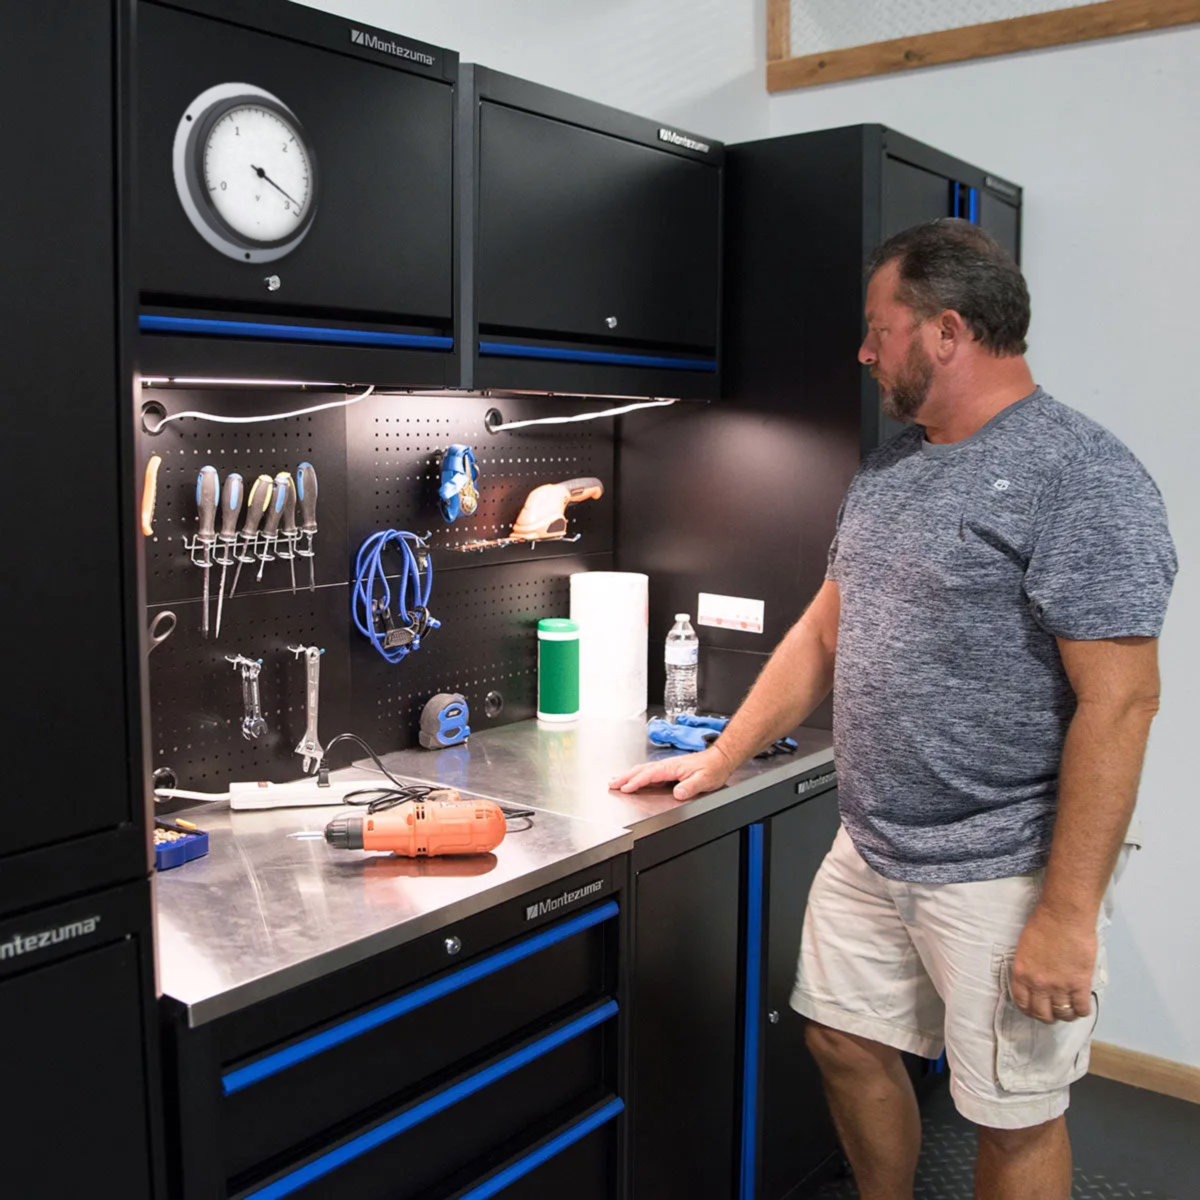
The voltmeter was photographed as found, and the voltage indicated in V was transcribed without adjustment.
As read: 2.9 V
